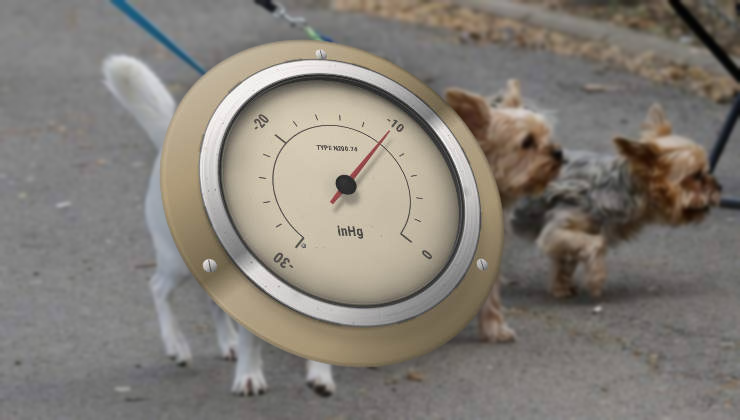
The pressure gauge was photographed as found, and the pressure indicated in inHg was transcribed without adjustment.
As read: -10 inHg
